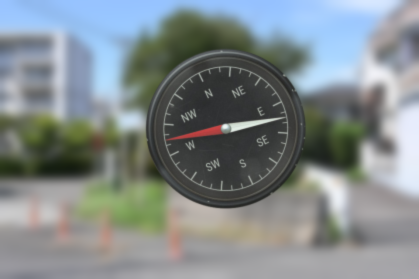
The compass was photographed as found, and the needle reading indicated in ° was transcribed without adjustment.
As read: 285 °
